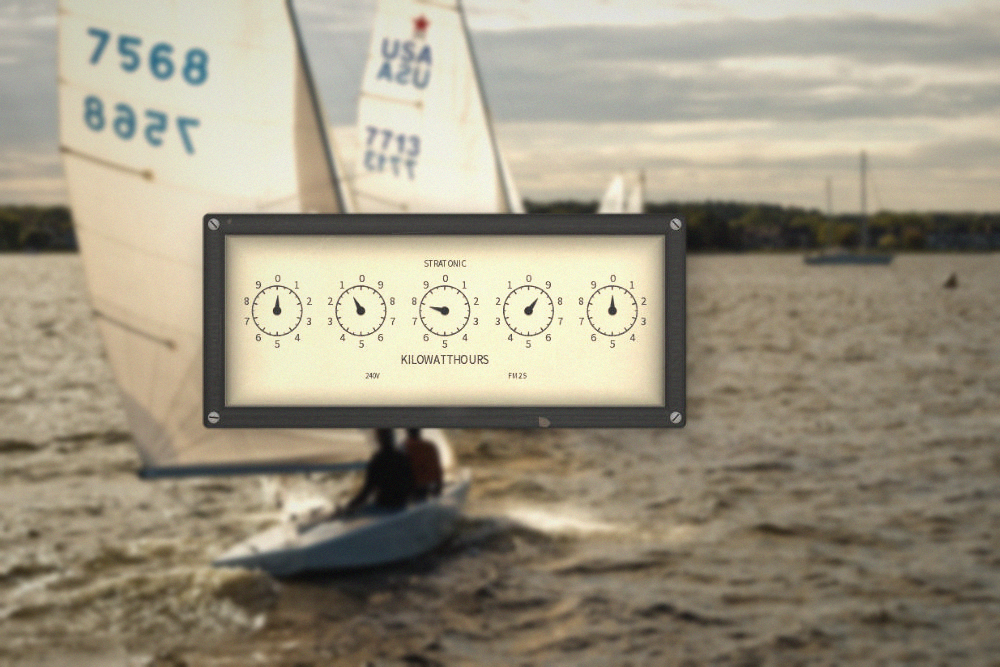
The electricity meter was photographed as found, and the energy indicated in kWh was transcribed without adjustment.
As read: 790 kWh
